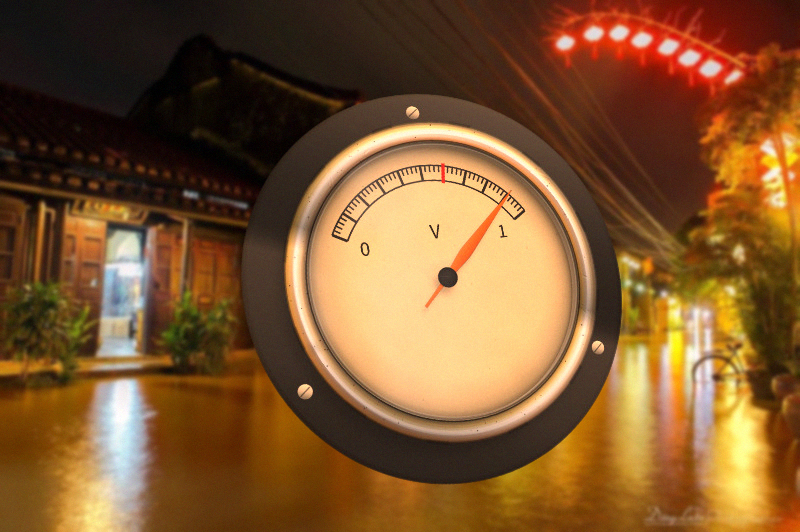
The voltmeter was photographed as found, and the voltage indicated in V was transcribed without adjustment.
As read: 0.9 V
